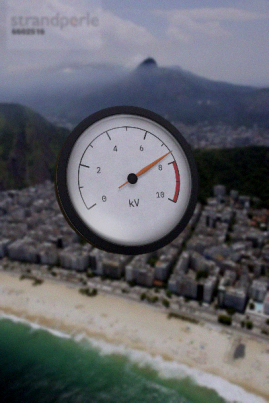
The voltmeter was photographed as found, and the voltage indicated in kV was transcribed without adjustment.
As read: 7.5 kV
